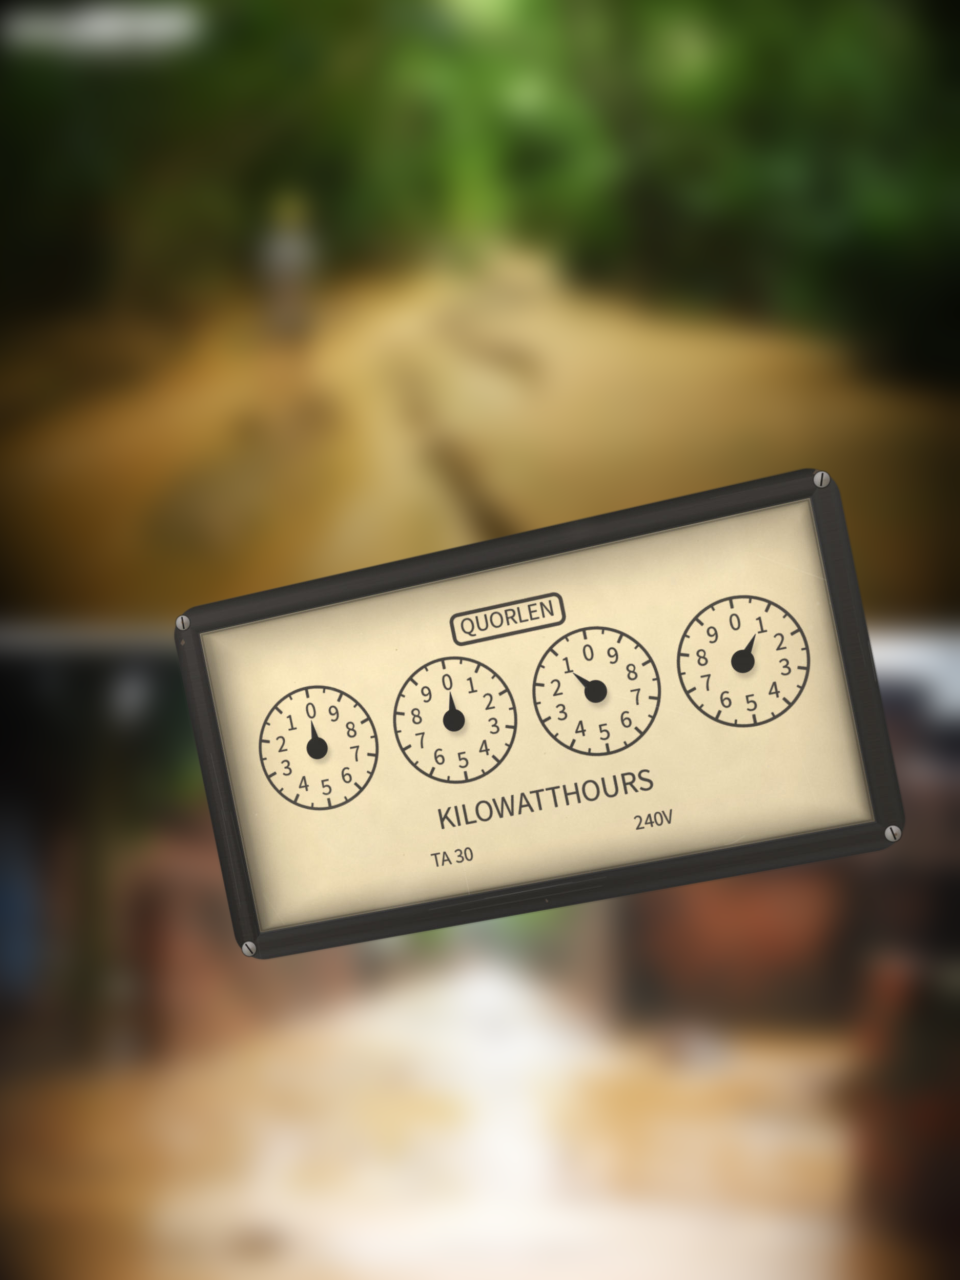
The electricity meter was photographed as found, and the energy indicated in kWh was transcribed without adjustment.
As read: 11 kWh
